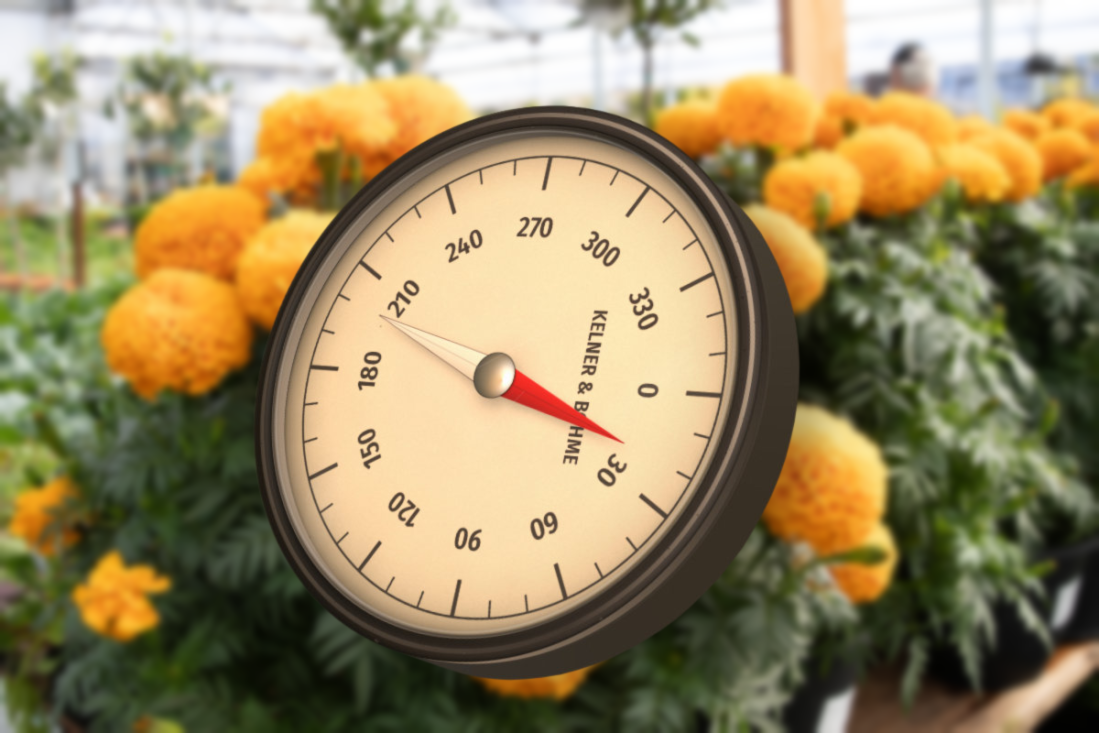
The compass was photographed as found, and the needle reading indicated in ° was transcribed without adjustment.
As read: 20 °
